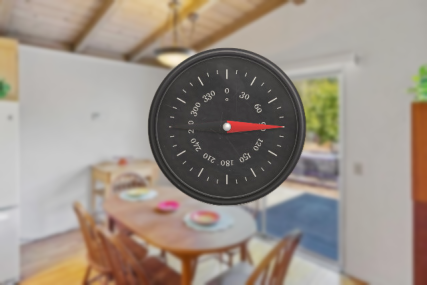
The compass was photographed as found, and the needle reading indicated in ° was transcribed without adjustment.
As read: 90 °
